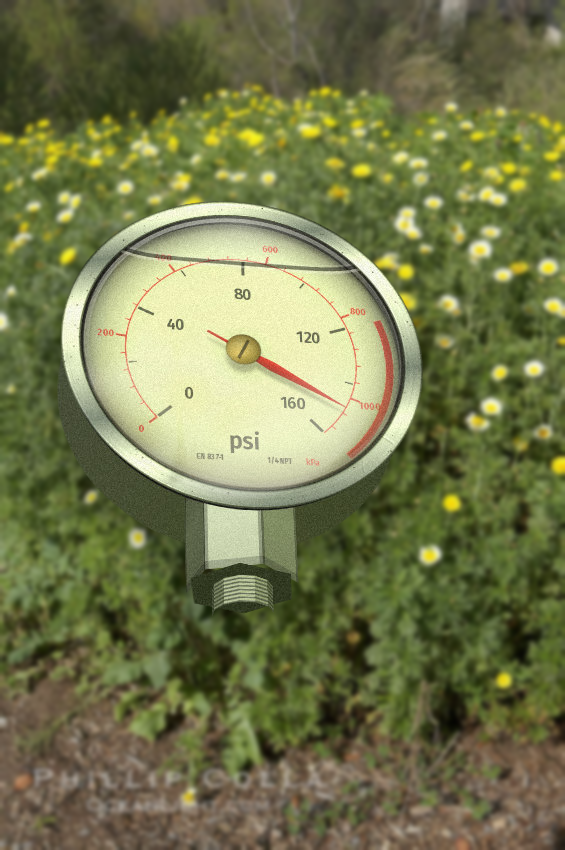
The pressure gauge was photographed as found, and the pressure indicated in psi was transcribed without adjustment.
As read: 150 psi
